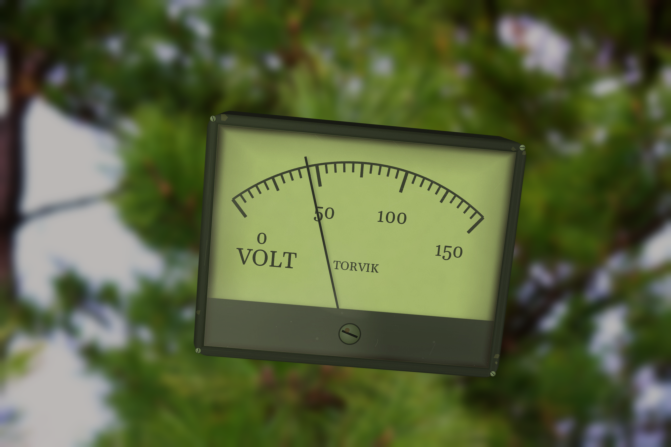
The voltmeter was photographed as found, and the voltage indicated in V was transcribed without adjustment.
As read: 45 V
